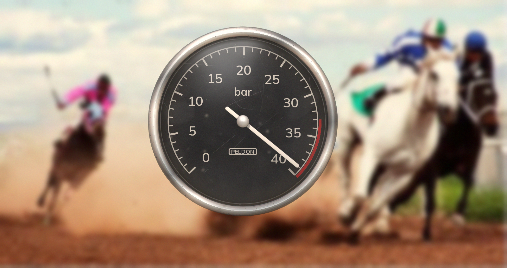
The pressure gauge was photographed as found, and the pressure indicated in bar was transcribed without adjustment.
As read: 39 bar
